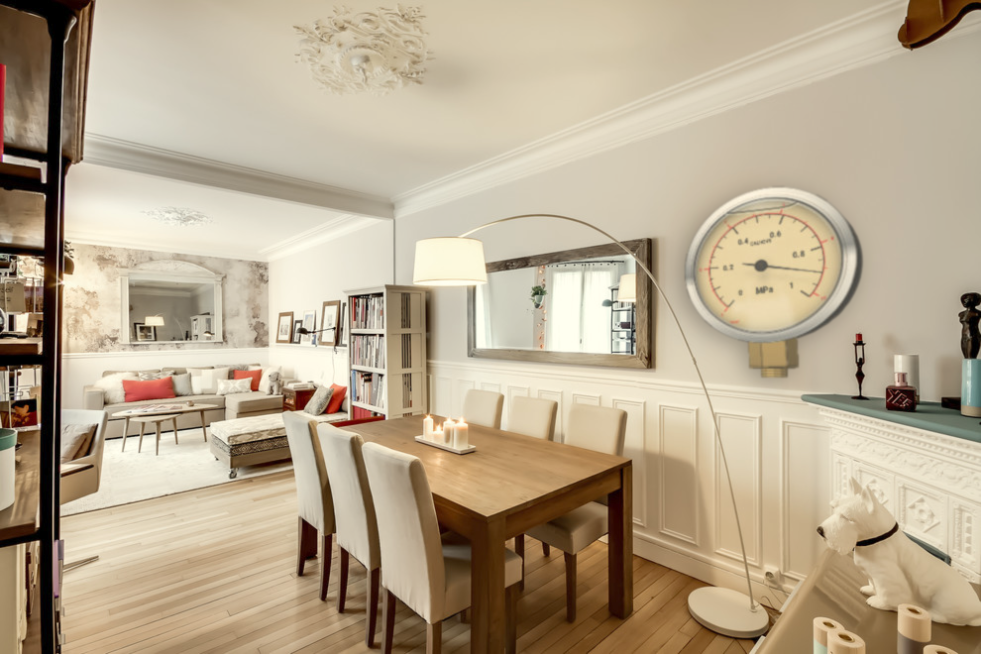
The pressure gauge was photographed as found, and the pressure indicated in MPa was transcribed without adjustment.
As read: 0.9 MPa
